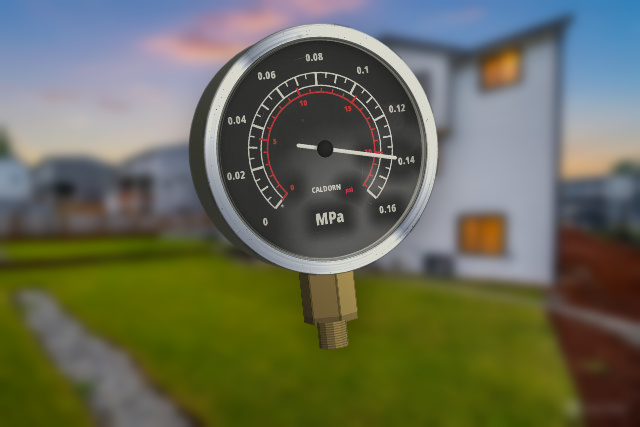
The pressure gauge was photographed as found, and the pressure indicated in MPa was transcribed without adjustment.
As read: 0.14 MPa
